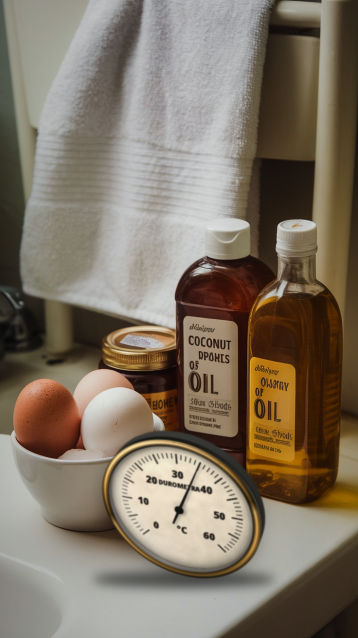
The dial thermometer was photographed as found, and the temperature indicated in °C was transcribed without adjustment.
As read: 35 °C
